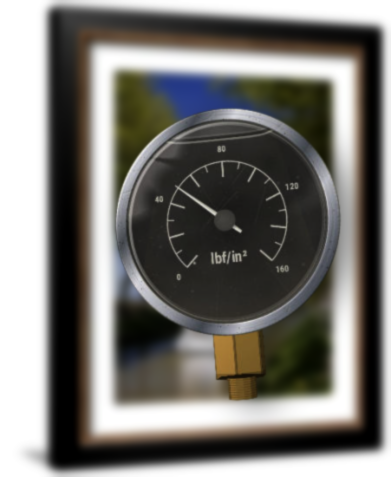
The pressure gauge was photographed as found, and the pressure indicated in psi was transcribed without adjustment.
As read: 50 psi
